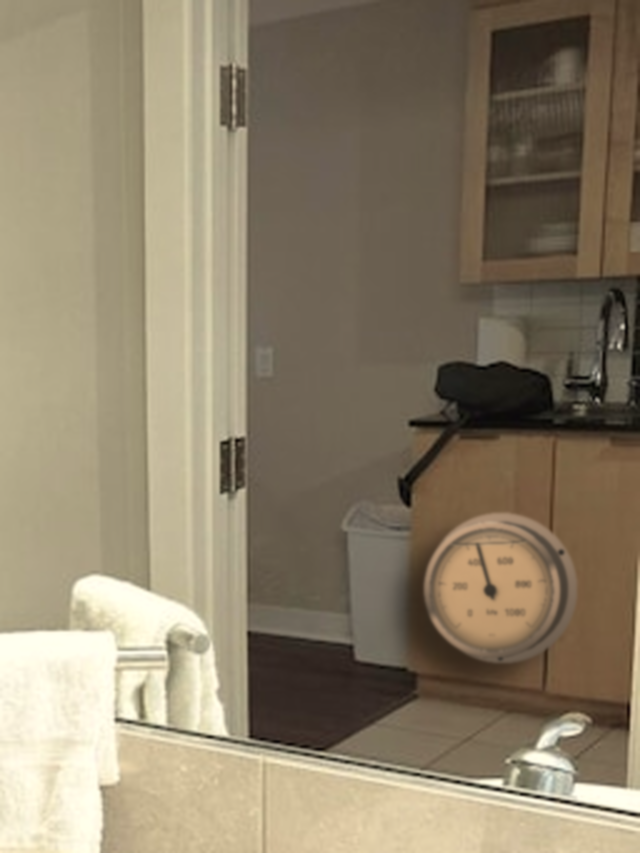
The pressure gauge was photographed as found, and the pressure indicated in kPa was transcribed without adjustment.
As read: 450 kPa
